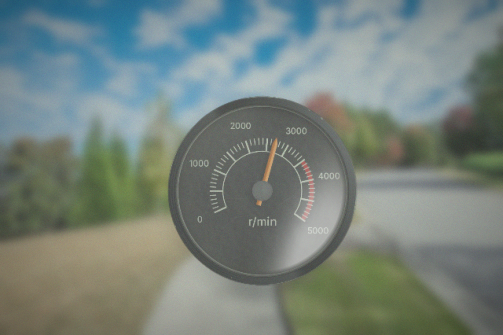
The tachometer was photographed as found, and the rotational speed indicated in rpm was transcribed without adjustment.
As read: 2700 rpm
